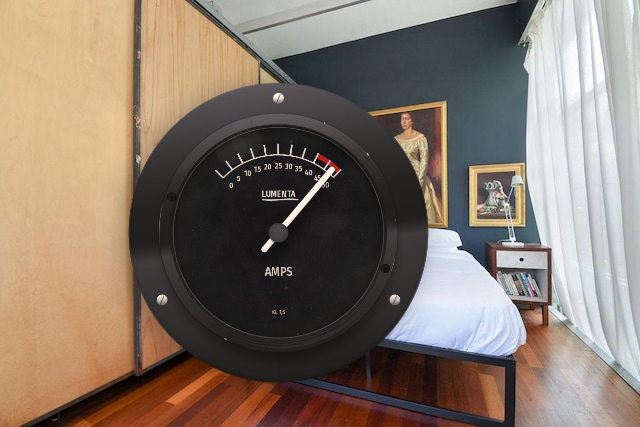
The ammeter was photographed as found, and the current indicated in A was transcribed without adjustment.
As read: 47.5 A
